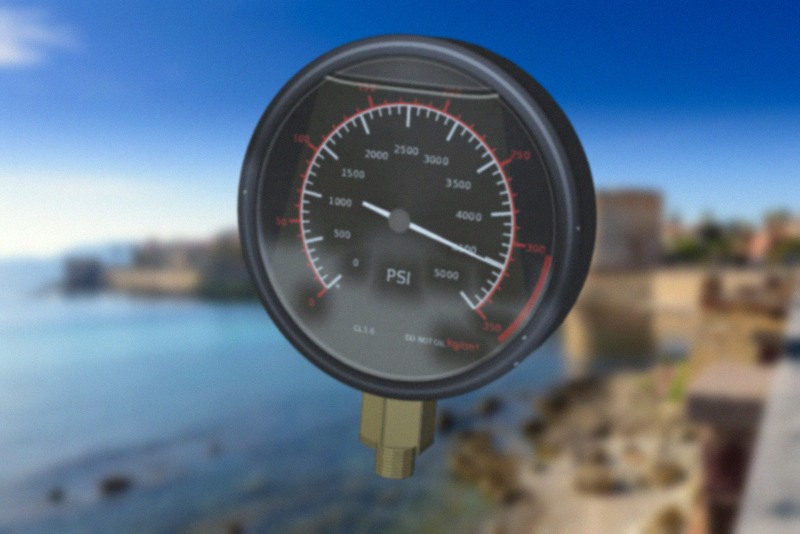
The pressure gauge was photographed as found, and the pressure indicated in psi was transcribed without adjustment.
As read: 4500 psi
